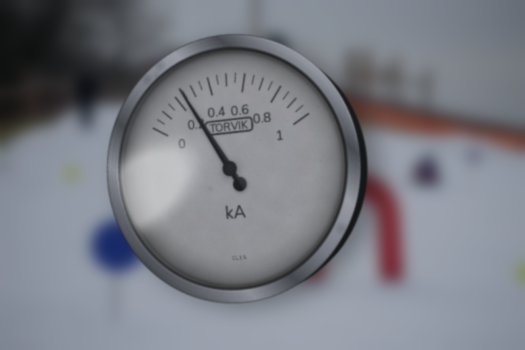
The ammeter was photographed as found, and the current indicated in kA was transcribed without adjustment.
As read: 0.25 kA
